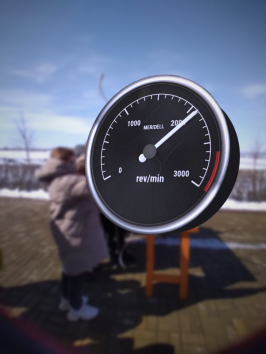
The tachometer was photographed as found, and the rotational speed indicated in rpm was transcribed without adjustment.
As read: 2100 rpm
